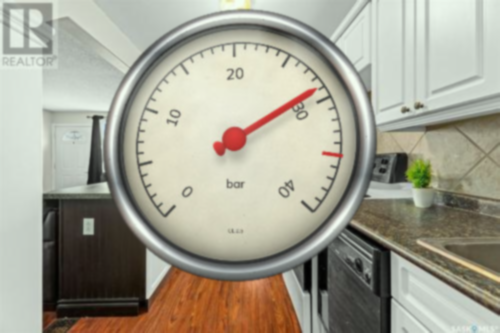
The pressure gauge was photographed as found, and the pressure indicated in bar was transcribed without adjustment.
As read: 29 bar
